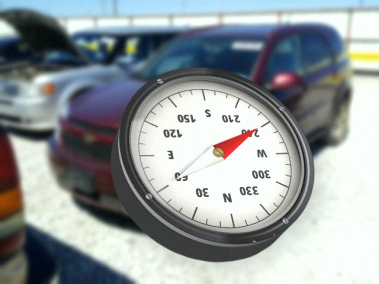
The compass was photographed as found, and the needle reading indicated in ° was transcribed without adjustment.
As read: 240 °
